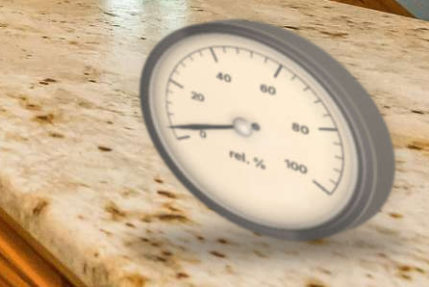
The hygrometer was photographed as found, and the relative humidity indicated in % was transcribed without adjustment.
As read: 4 %
